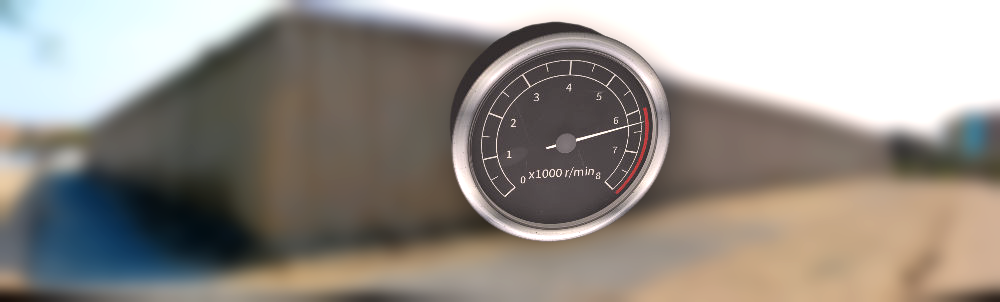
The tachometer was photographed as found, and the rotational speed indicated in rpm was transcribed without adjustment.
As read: 6250 rpm
